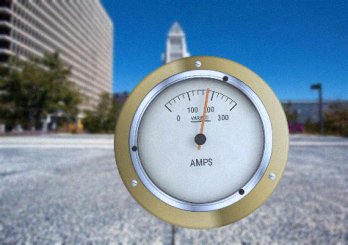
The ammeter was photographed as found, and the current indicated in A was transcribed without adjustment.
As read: 180 A
